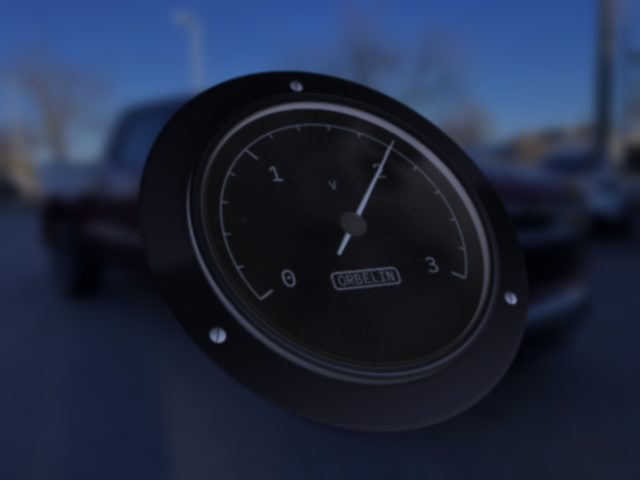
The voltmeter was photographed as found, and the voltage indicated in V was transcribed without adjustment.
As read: 2 V
